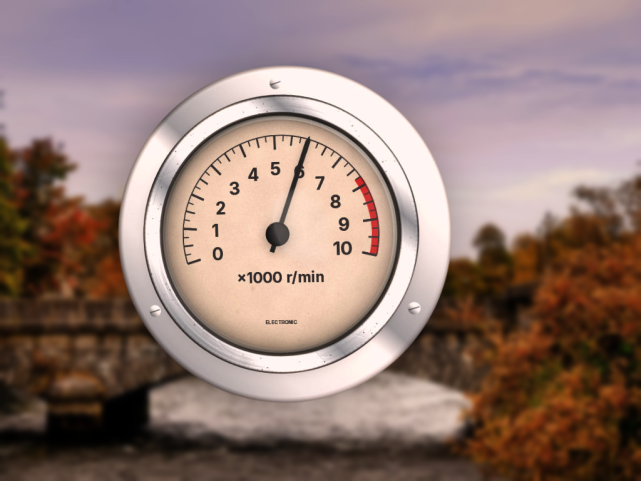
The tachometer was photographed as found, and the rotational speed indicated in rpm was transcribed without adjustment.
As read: 6000 rpm
